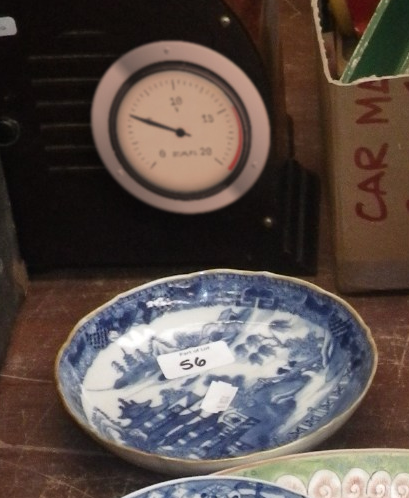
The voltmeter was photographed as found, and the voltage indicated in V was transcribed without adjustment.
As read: 5 V
